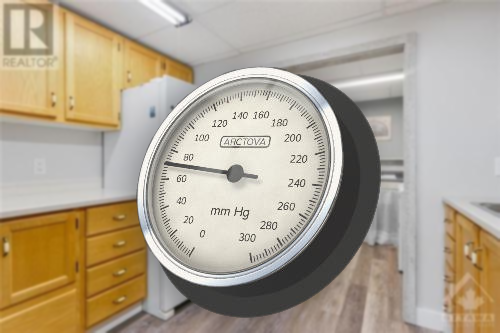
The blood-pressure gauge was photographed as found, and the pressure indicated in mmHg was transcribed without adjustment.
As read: 70 mmHg
